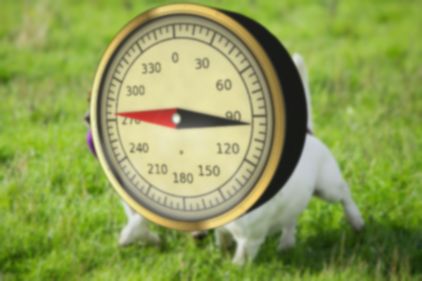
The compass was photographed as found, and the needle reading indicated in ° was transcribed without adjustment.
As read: 275 °
